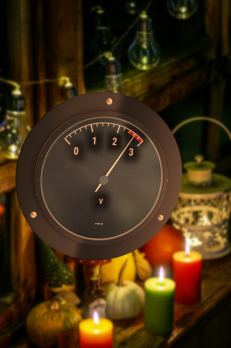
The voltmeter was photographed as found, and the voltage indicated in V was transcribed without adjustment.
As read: 2.6 V
